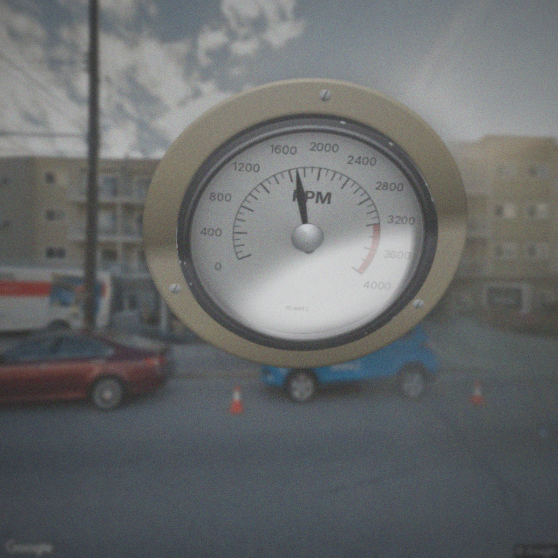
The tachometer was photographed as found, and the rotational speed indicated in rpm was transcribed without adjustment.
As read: 1700 rpm
